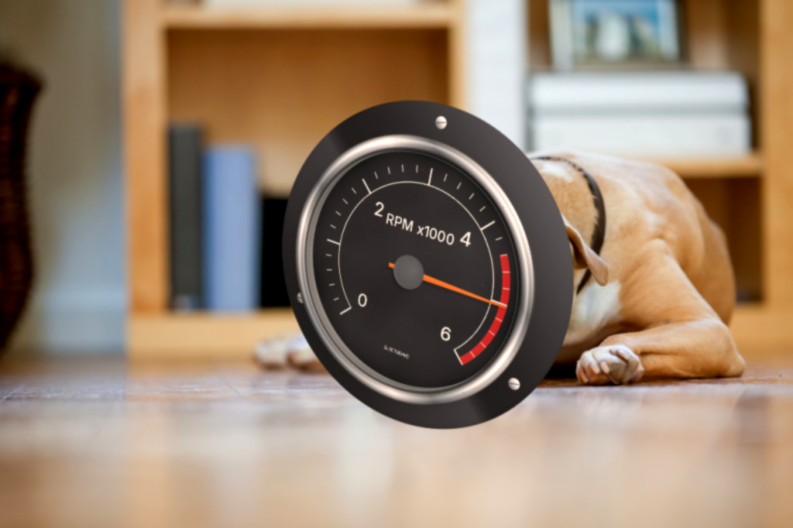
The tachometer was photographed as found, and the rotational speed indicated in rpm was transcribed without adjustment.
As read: 5000 rpm
